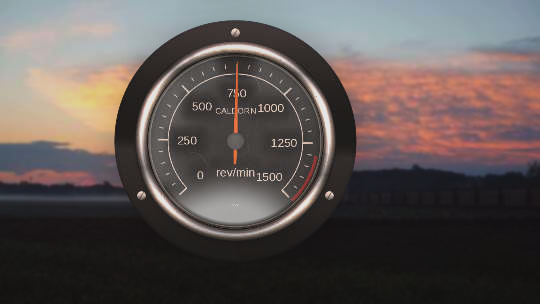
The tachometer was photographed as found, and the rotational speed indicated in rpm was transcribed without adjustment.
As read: 750 rpm
